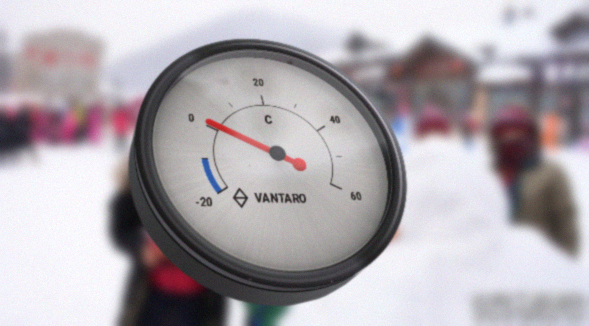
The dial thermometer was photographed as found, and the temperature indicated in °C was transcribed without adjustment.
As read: 0 °C
